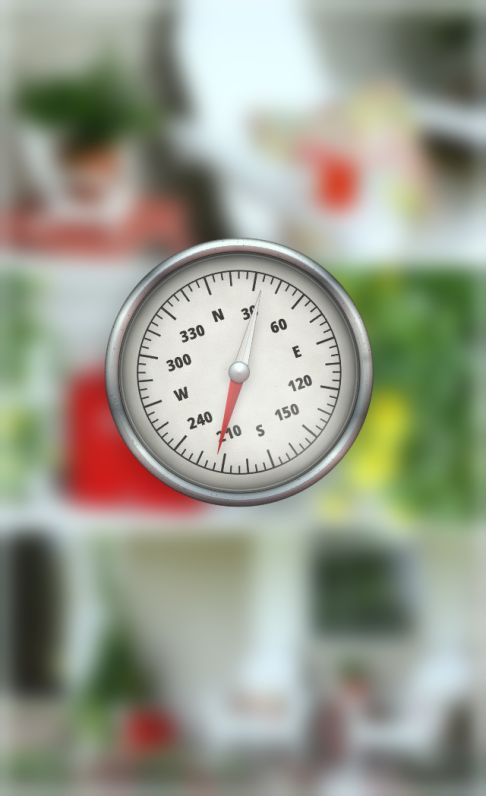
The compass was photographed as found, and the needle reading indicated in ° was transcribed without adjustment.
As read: 215 °
